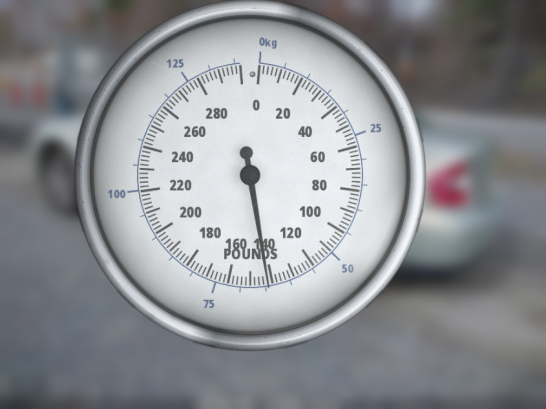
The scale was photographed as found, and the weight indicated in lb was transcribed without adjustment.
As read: 142 lb
